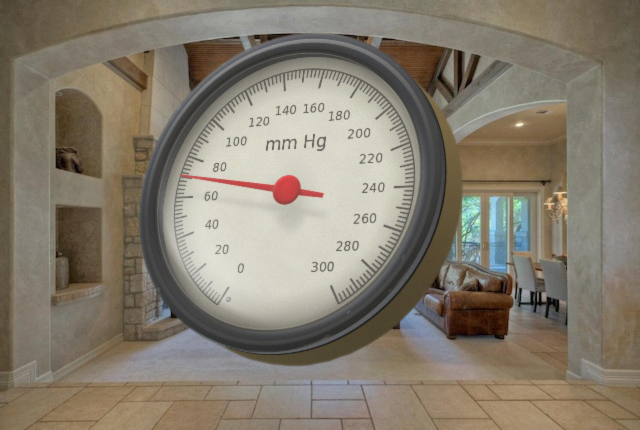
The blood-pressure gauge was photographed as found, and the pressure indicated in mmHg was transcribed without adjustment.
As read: 70 mmHg
